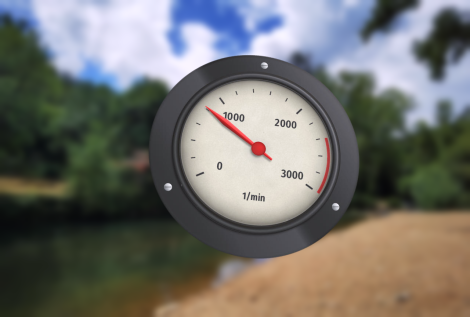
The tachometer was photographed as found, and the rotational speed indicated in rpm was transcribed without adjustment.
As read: 800 rpm
